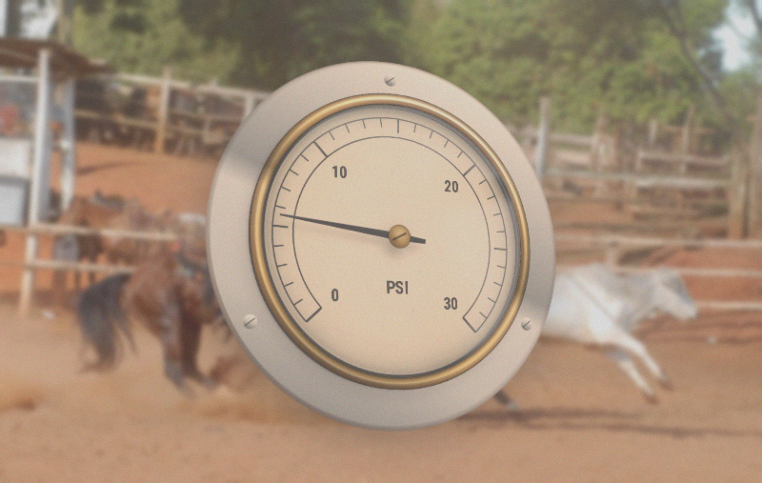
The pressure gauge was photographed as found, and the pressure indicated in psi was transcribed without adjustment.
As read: 5.5 psi
